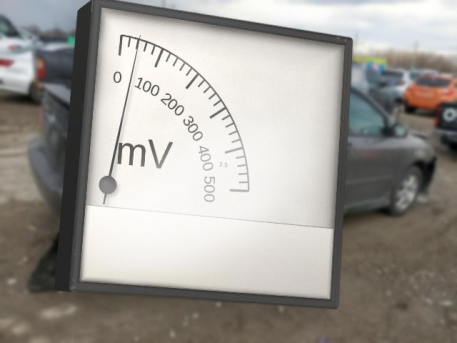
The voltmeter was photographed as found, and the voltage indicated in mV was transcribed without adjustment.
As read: 40 mV
